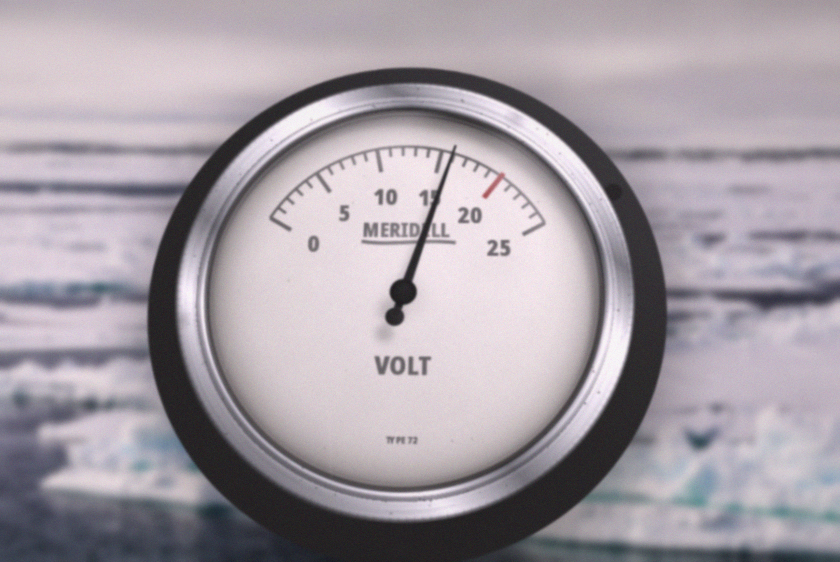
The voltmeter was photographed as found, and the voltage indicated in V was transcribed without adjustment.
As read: 16 V
